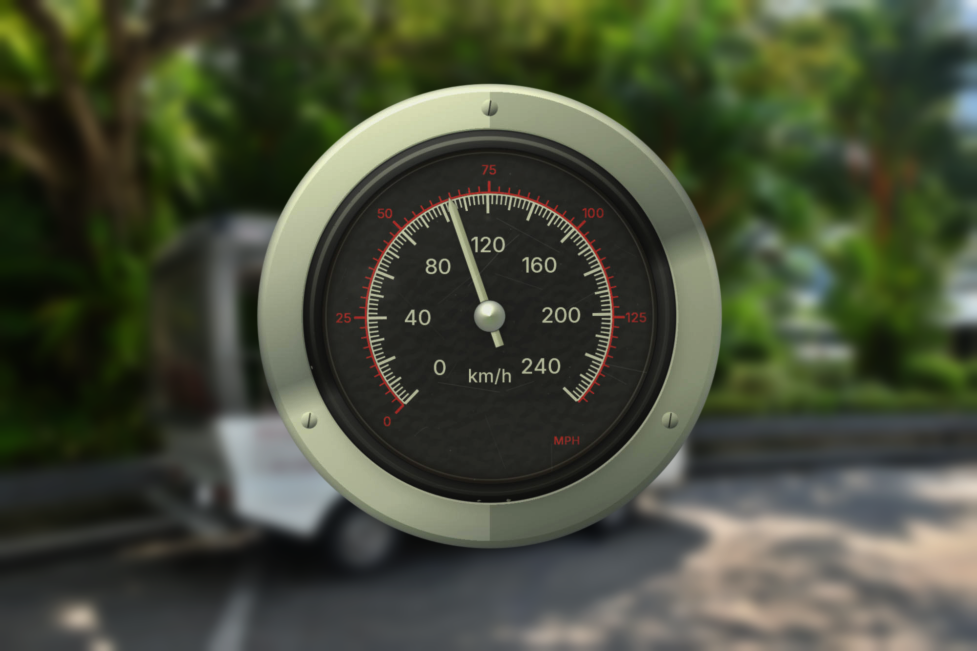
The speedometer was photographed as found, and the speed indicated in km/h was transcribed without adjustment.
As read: 104 km/h
